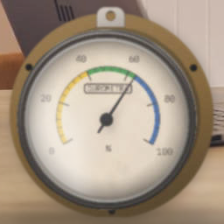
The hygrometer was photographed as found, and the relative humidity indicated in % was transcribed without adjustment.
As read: 64 %
